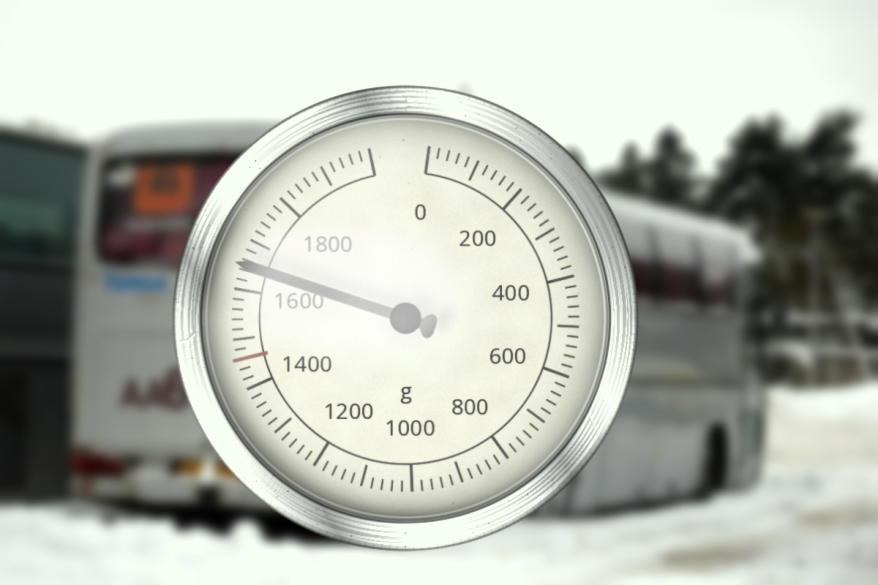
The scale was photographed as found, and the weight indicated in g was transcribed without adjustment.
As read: 1650 g
